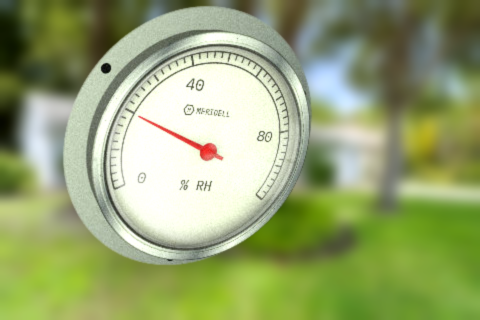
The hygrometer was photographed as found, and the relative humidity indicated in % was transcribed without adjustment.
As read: 20 %
